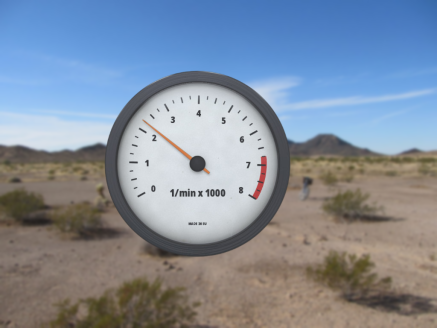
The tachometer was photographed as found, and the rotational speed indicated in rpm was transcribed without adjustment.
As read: 2250 rpm
